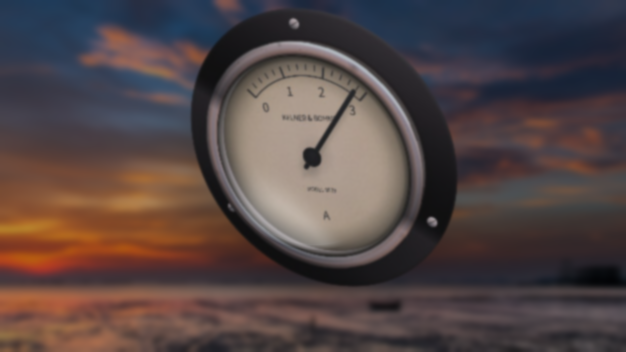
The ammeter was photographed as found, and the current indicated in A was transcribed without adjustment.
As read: 2.8 A
